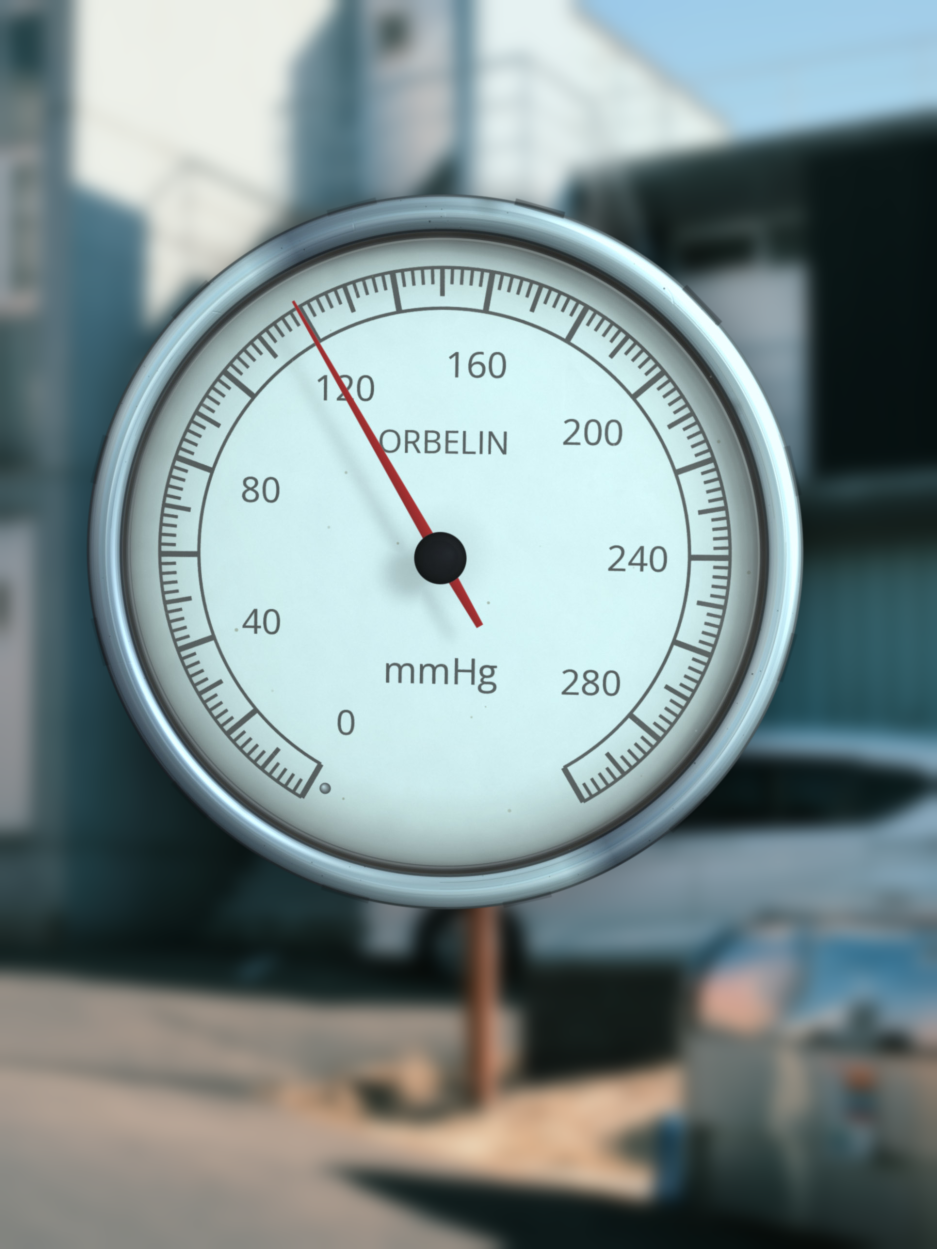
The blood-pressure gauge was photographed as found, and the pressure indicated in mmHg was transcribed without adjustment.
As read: 120 mmHg
